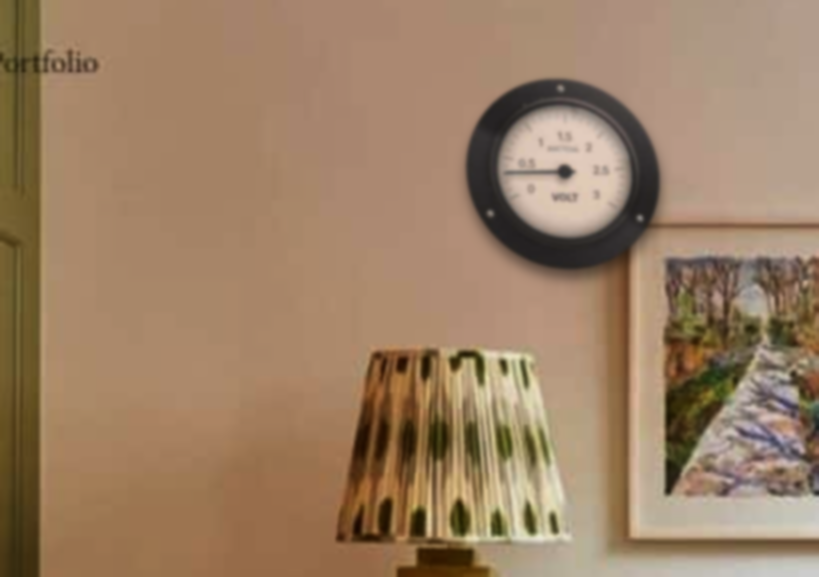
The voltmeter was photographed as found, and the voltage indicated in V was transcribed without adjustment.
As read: 0.3 V
